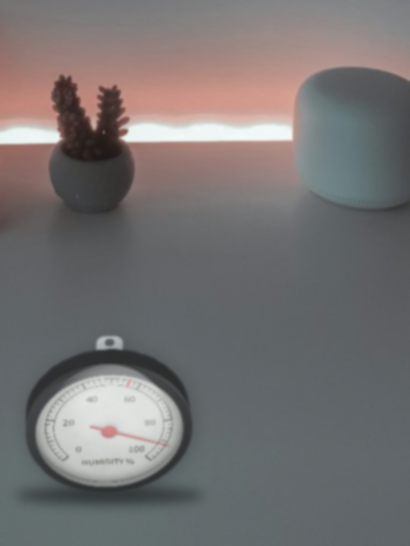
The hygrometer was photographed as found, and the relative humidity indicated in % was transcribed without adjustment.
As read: 90 %
